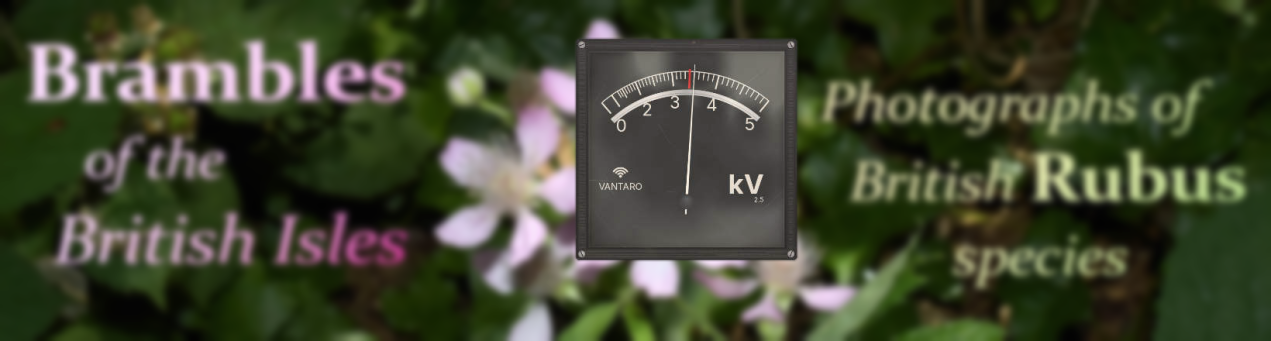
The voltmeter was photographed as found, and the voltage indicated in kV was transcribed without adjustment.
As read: 3.5 kV
